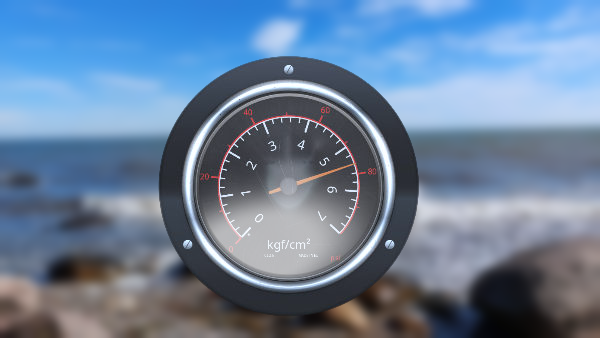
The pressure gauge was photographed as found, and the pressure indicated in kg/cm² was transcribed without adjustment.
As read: 5.4 kg/cm²
